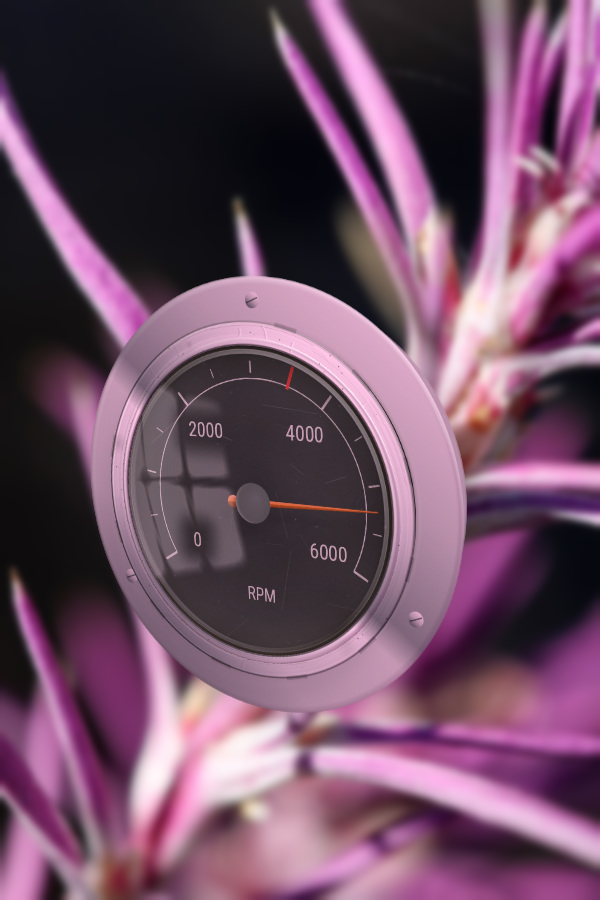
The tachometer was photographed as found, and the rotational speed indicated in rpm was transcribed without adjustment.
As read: 5250 rpm
